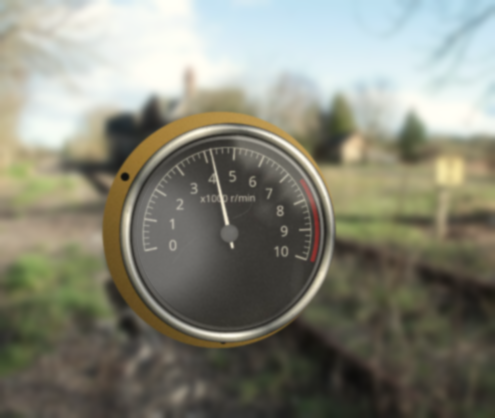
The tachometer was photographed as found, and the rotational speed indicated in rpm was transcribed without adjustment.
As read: 4200 rpm
